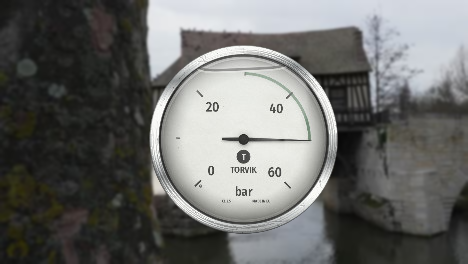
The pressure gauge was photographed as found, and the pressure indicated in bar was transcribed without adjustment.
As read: 50 bar
